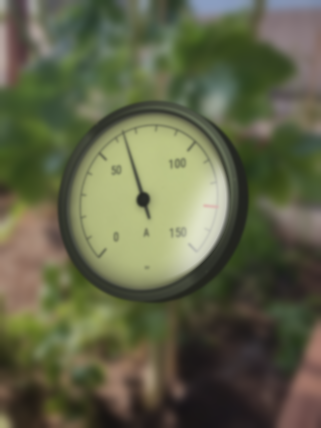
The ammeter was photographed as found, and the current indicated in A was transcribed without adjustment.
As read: 65 A
